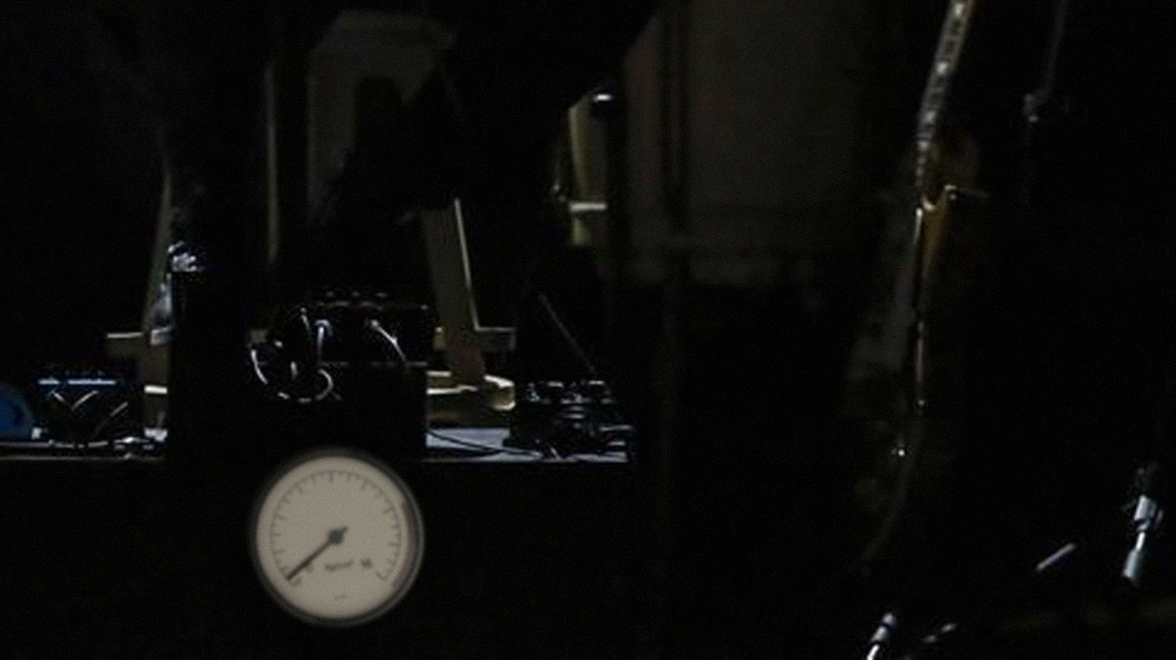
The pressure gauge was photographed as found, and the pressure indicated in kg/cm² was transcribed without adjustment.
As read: 0.5 kg/cm²
